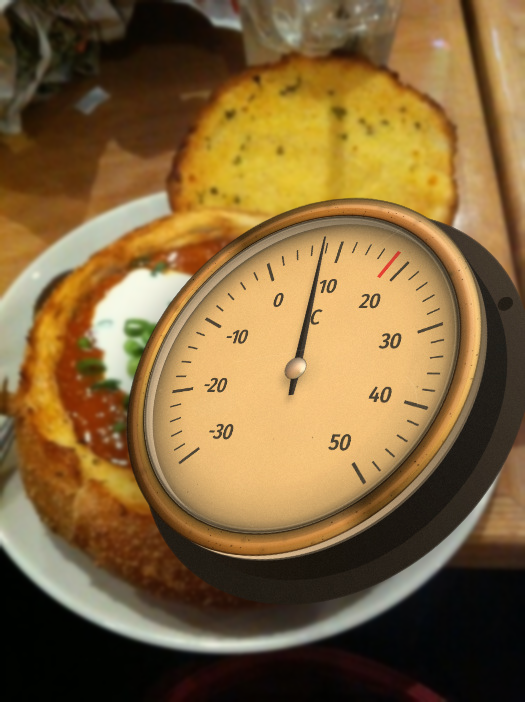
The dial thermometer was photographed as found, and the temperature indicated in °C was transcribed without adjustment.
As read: 8 °C
